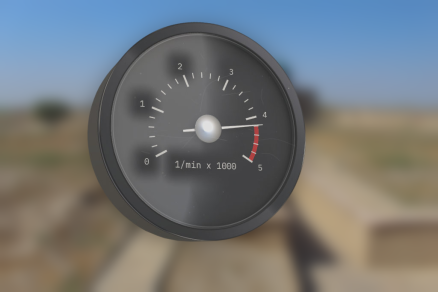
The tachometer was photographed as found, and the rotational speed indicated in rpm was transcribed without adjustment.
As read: 4200 rpm
